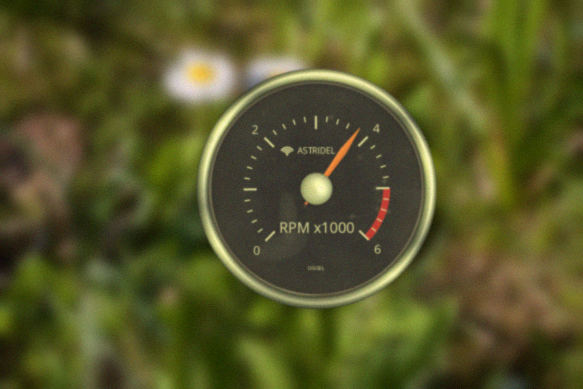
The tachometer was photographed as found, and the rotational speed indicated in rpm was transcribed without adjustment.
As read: 3800 rpm
